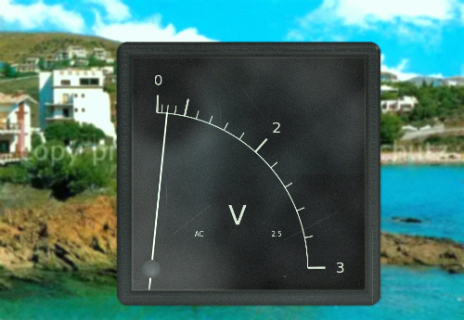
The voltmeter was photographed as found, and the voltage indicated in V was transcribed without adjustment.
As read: 0.6 V
